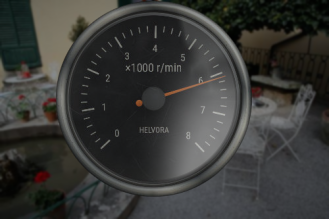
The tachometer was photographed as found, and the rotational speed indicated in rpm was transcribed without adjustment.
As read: 6100 rpm
